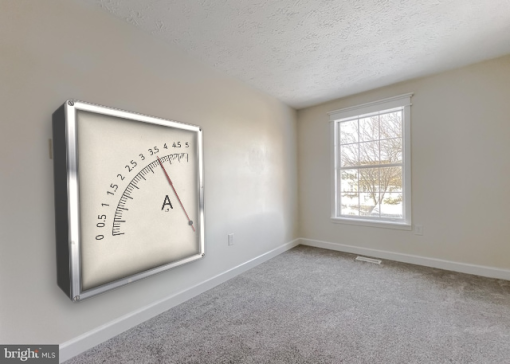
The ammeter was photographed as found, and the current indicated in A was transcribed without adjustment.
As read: 3.5 A
